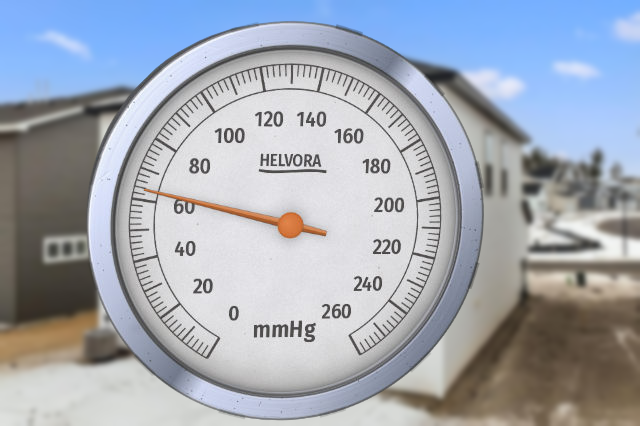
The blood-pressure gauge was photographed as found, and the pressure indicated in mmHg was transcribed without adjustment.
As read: 64 mmHg
